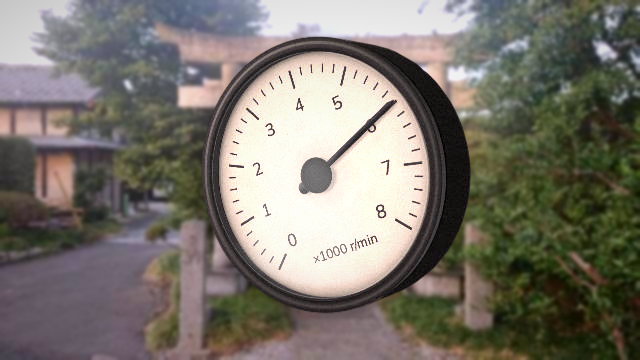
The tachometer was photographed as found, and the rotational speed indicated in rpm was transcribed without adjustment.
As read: 6000 rpm
